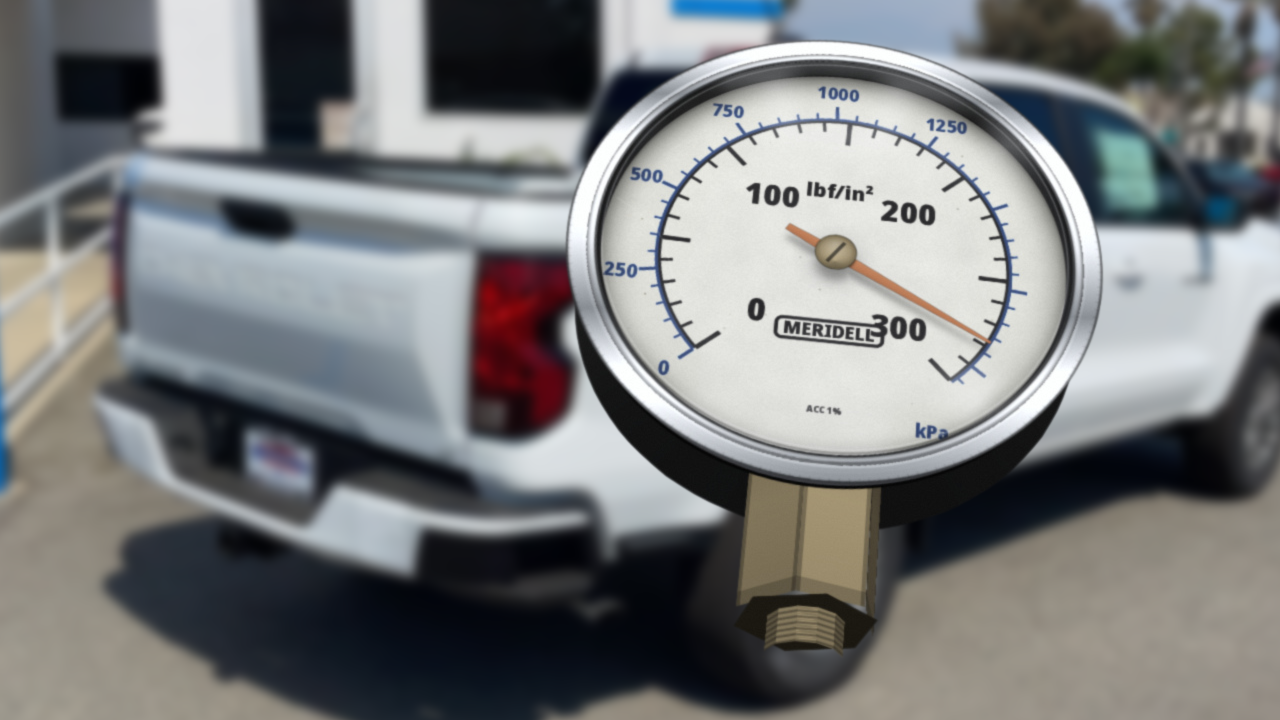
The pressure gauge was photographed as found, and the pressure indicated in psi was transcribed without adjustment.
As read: 280 psi
